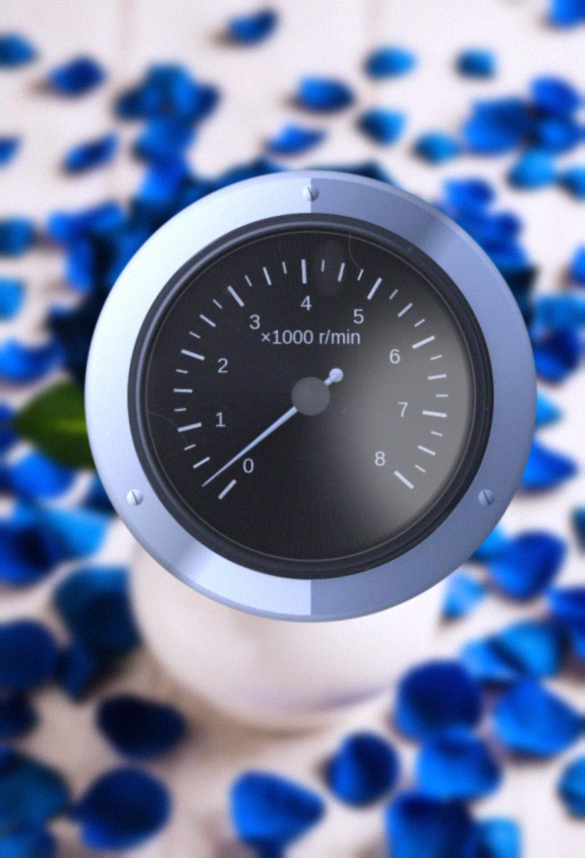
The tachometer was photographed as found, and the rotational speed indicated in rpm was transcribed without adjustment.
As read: 250 rpm
